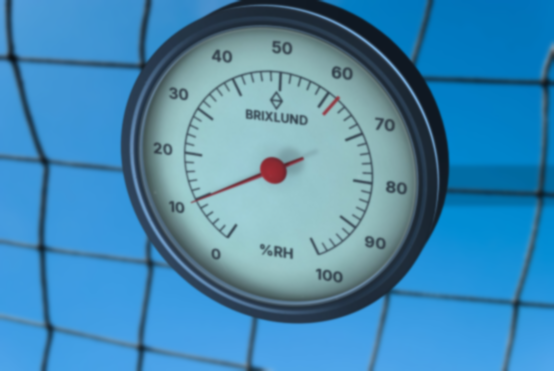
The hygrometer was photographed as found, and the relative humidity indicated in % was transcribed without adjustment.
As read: 10 %
